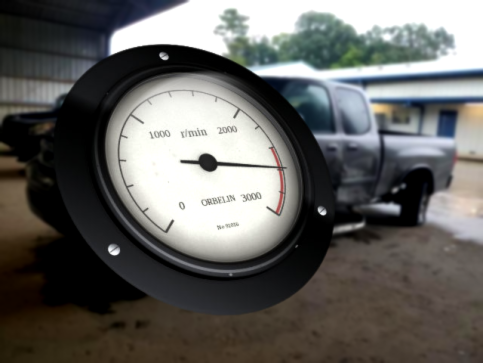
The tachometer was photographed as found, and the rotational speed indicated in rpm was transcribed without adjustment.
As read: 2600 rpm
